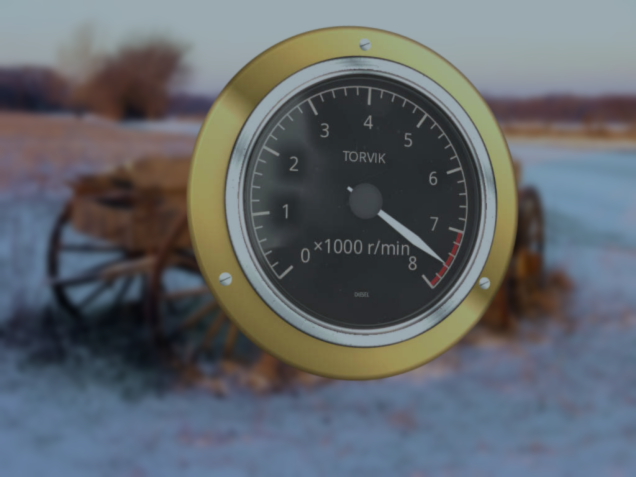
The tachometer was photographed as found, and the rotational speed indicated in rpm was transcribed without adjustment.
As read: 7600 rpm
